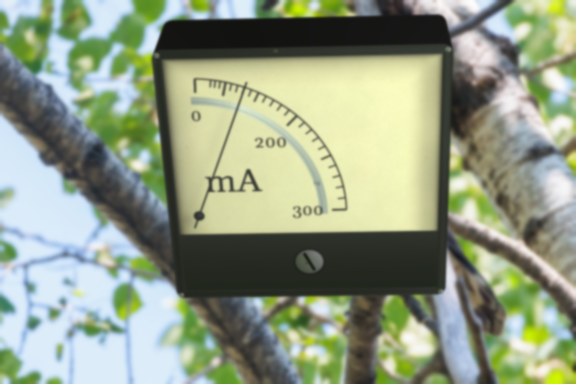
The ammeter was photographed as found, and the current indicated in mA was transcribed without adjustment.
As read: 130 mA
